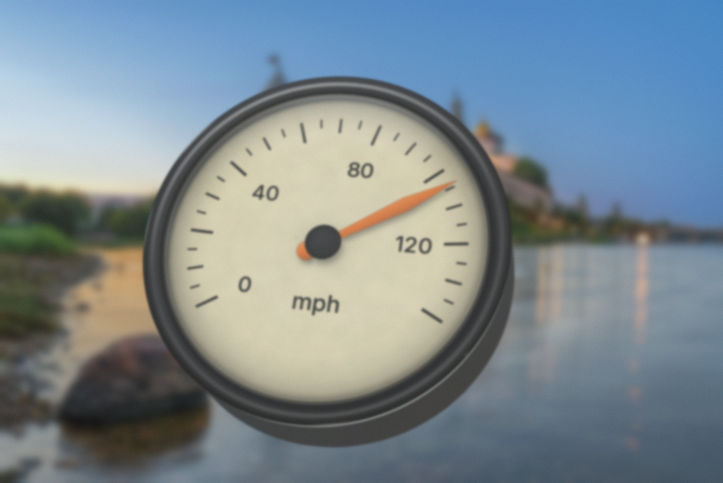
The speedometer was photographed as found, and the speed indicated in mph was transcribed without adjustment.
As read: 105 mph
